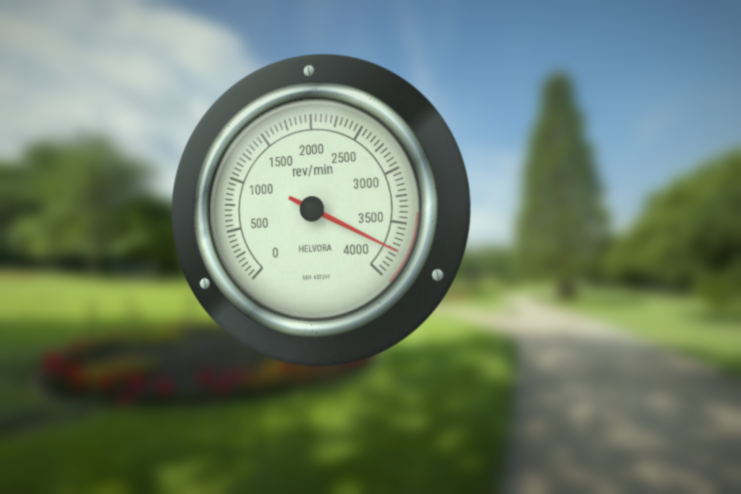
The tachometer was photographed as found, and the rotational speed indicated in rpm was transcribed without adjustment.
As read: 3750 rpm
